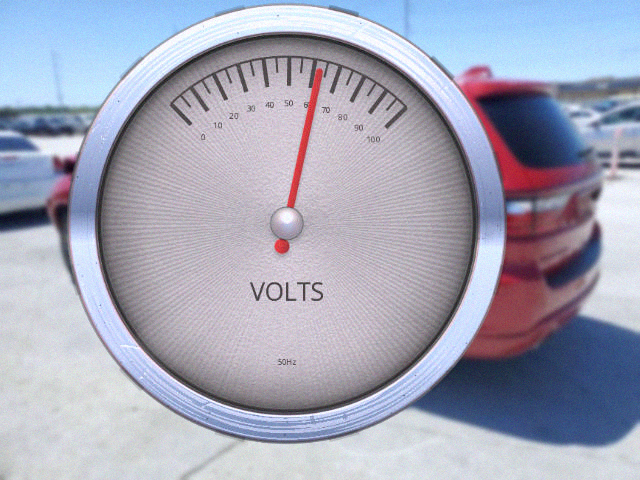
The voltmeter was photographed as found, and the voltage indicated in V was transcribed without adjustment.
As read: 62.5 V
